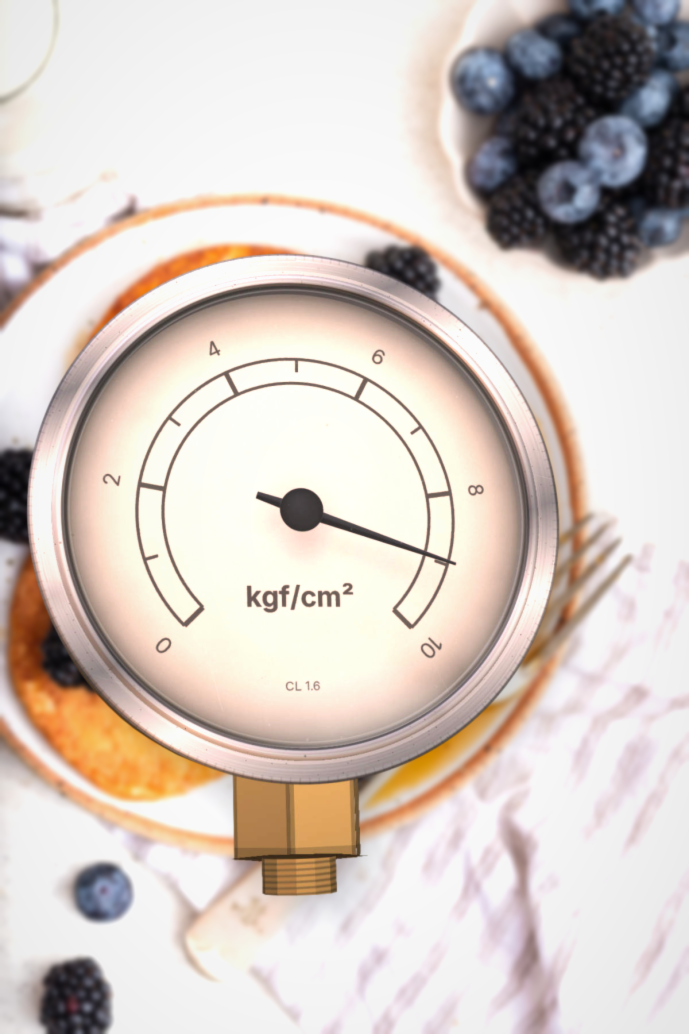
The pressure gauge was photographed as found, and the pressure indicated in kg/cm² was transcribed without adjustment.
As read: 9 kg/cm²
